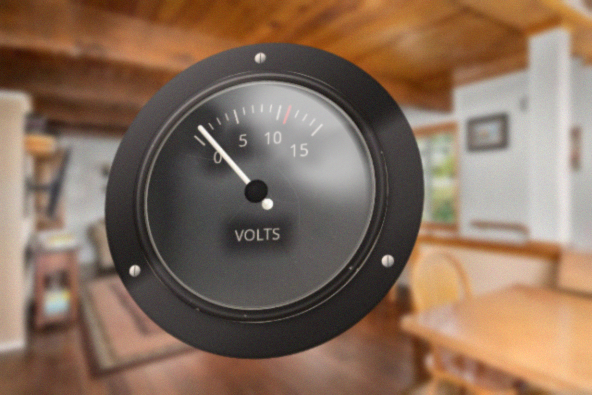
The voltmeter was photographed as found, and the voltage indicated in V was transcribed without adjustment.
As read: 1 V
